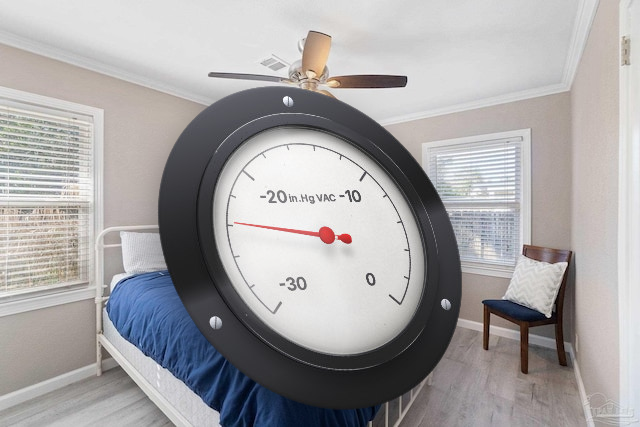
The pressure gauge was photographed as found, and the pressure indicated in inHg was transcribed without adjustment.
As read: -24 inHg
